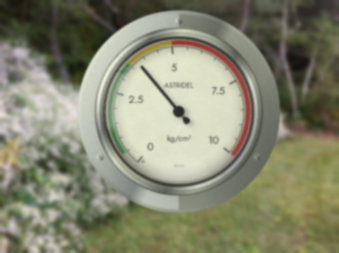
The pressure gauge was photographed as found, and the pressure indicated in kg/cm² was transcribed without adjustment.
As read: 3.75 kg/cm²
